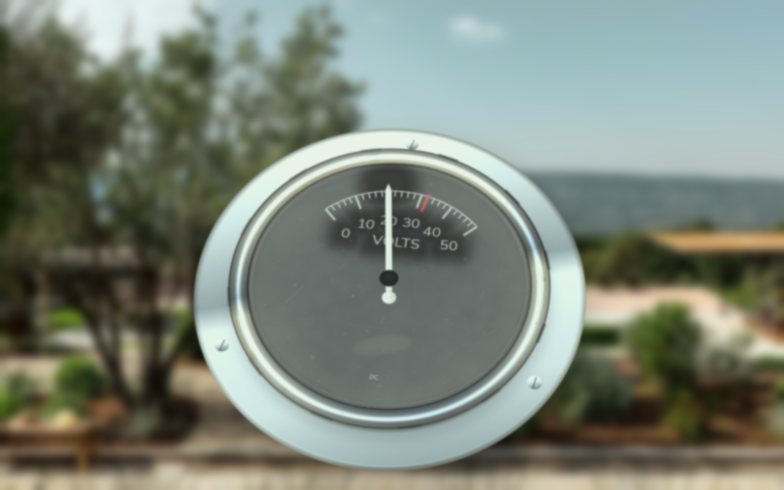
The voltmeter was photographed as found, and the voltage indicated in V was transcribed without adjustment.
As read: 20 V
